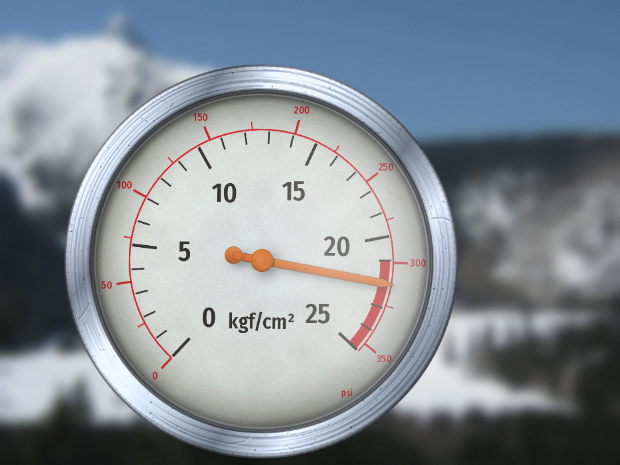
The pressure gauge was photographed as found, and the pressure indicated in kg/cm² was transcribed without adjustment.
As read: 22 kg/cm²
